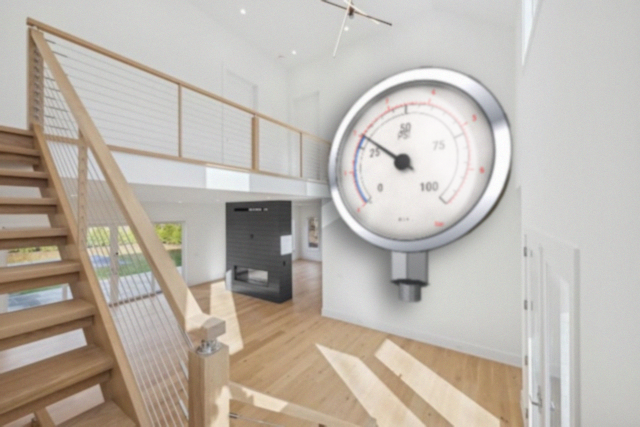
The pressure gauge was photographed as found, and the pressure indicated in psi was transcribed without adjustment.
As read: 30 psi
